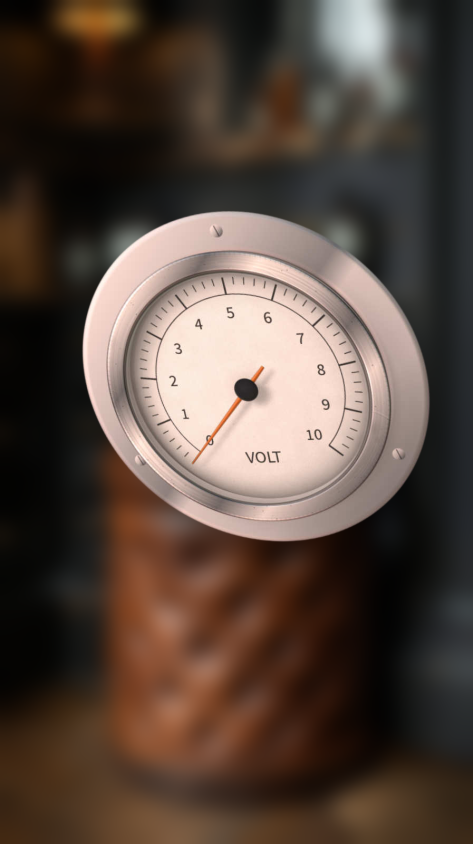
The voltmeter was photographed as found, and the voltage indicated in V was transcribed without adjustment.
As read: 0 V
